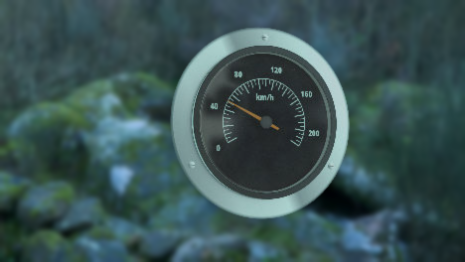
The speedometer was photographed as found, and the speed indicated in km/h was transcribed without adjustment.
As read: 50 km/h
